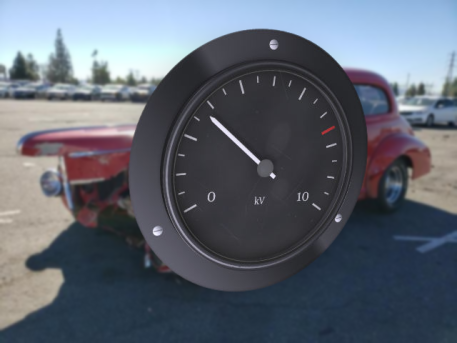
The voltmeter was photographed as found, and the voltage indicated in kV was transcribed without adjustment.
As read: 2.75 kV
